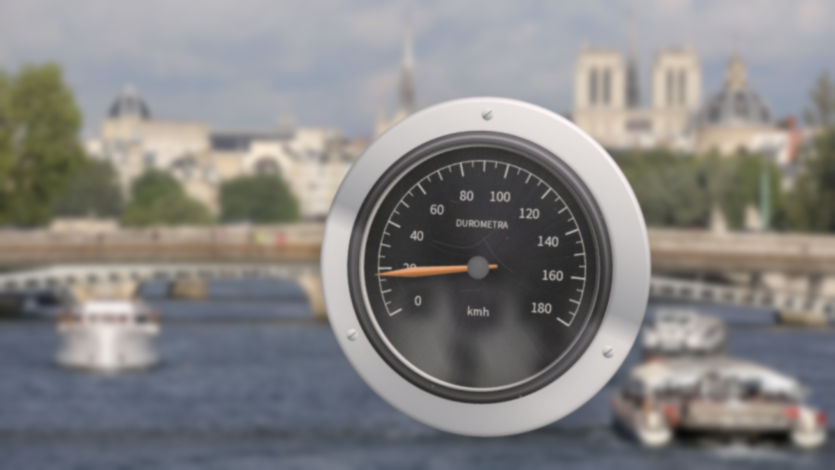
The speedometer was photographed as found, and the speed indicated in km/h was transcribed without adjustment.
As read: 17.5 km/h
